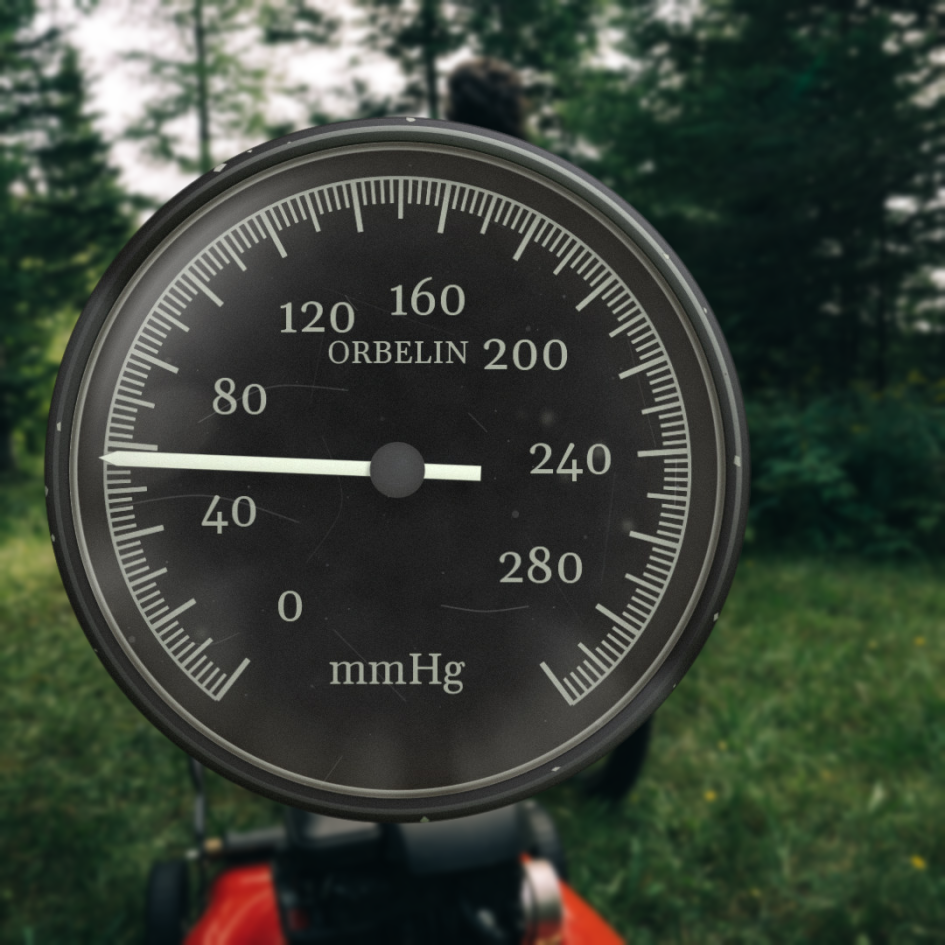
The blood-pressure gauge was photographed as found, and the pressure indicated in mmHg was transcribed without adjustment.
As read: 57 mmHg
